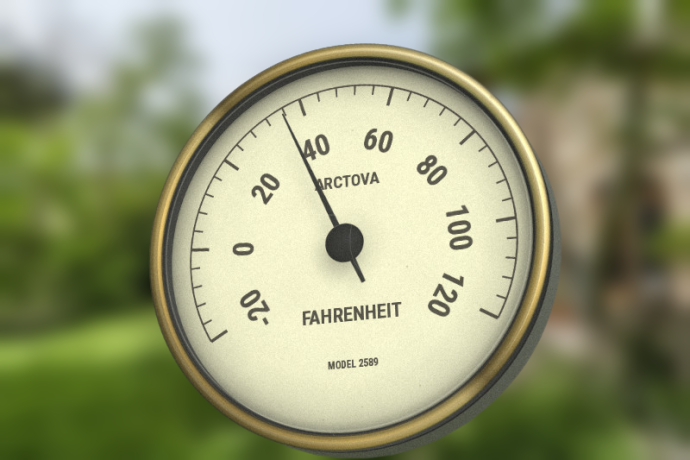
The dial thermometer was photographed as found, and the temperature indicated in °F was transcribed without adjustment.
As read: 36 °F
